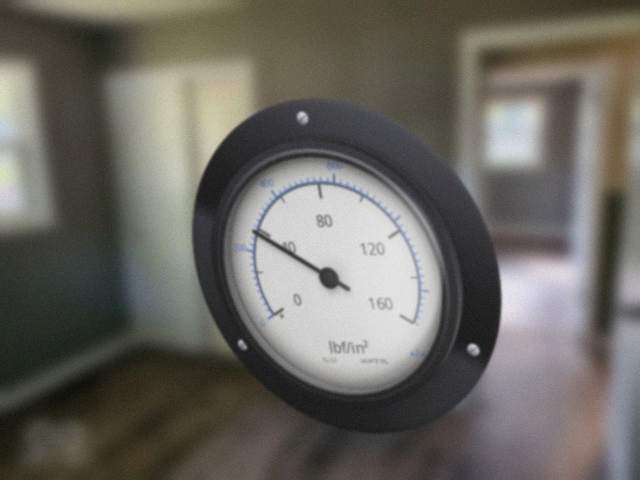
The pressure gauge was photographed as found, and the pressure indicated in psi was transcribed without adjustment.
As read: 40 psi
